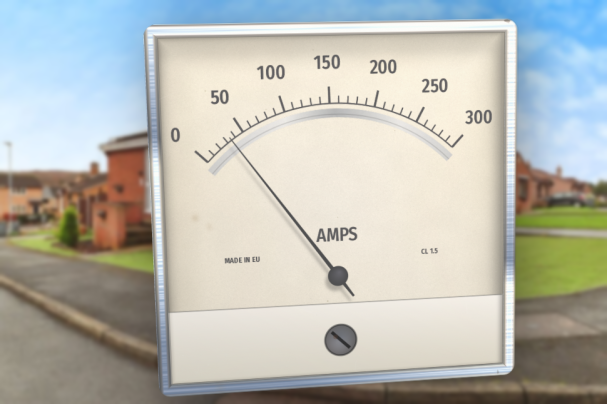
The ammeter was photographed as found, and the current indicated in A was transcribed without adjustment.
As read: 35 A
